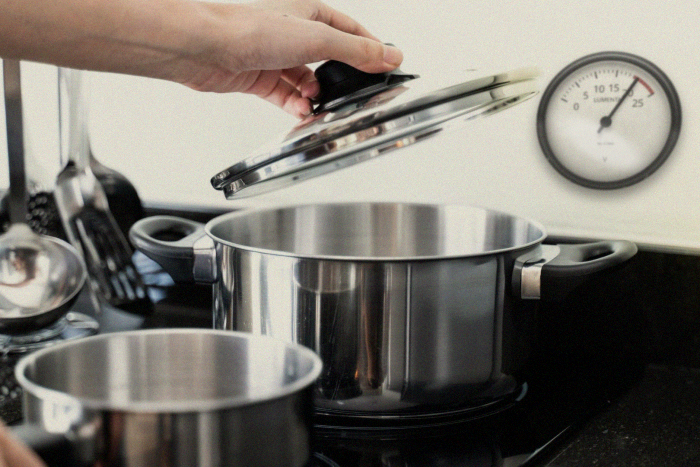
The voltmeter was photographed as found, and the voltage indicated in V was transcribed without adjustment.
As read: 20 V
